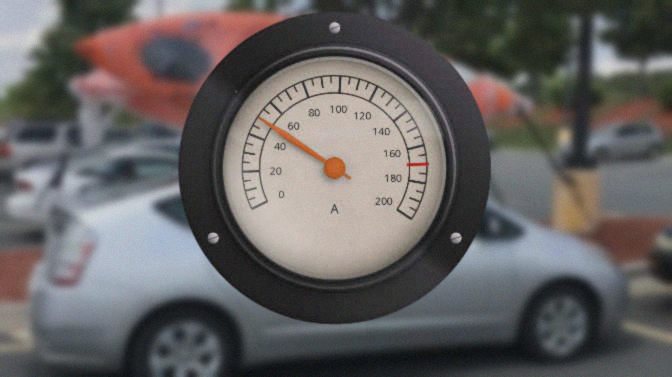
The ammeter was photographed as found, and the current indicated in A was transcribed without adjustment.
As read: 50 A
